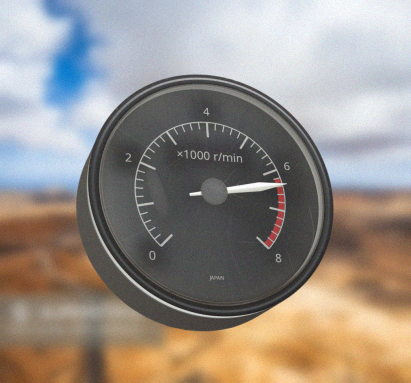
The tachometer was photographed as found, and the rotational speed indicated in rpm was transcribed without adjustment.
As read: 6400 rpm
